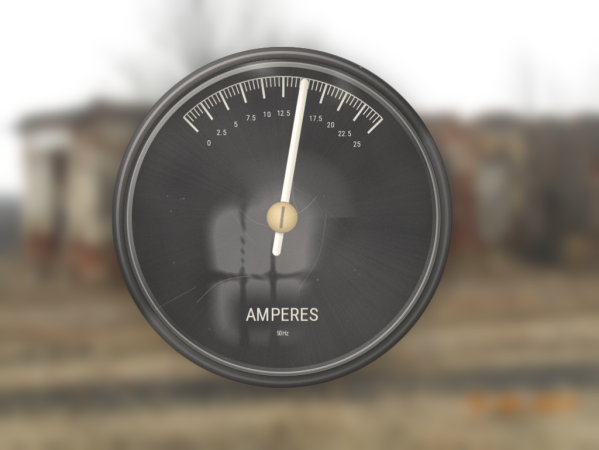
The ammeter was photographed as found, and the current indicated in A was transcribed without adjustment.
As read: 15 A
